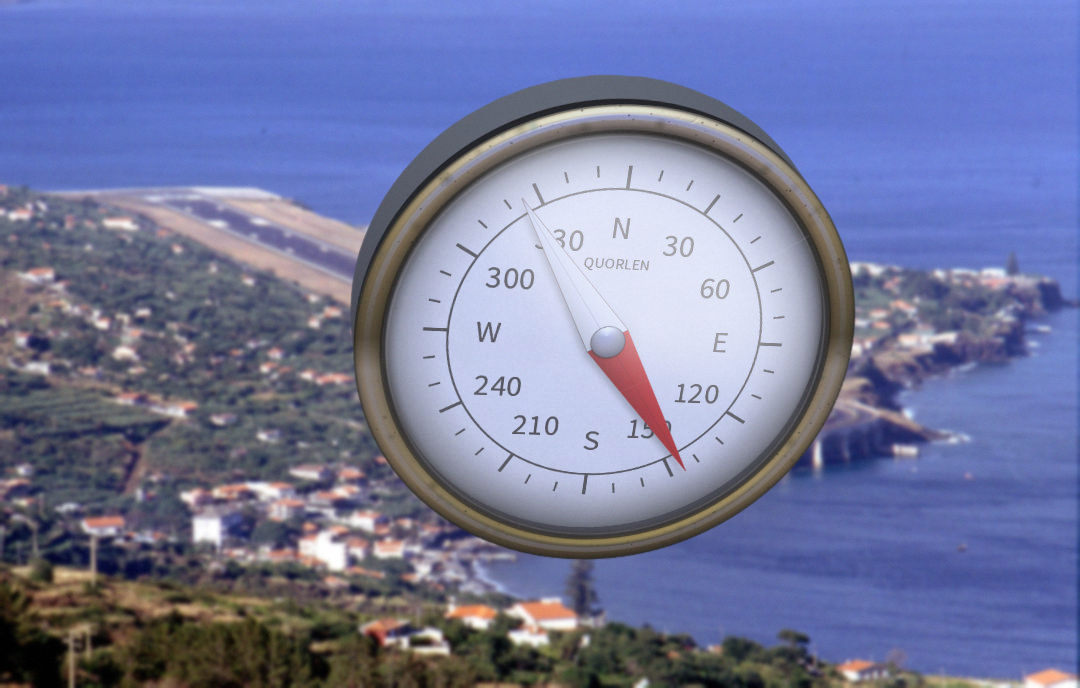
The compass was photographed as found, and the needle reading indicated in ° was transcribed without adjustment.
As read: 145 °
